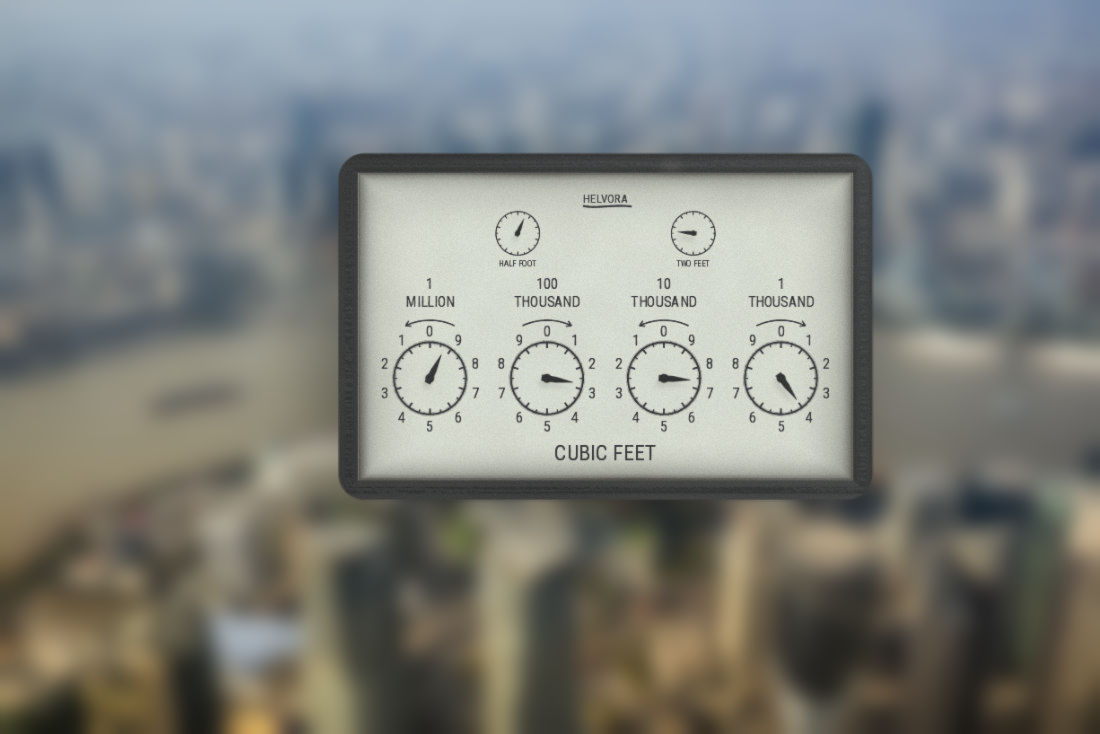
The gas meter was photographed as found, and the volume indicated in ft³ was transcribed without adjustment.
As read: 927400 ft³
